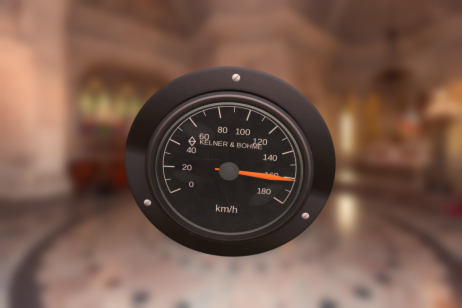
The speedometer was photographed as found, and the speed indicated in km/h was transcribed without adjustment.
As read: 160 km/h
